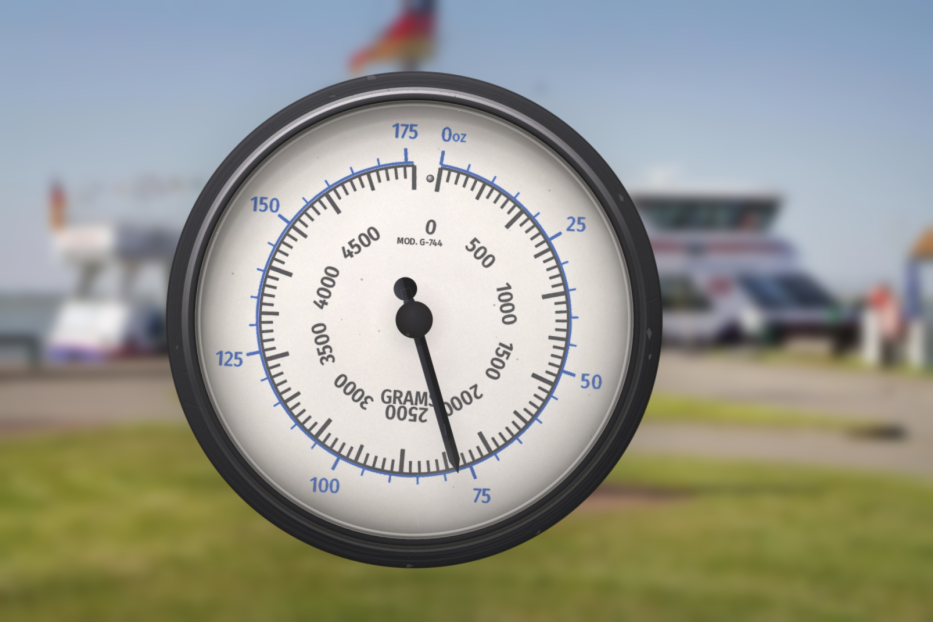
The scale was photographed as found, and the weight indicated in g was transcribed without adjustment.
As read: 2200 g
